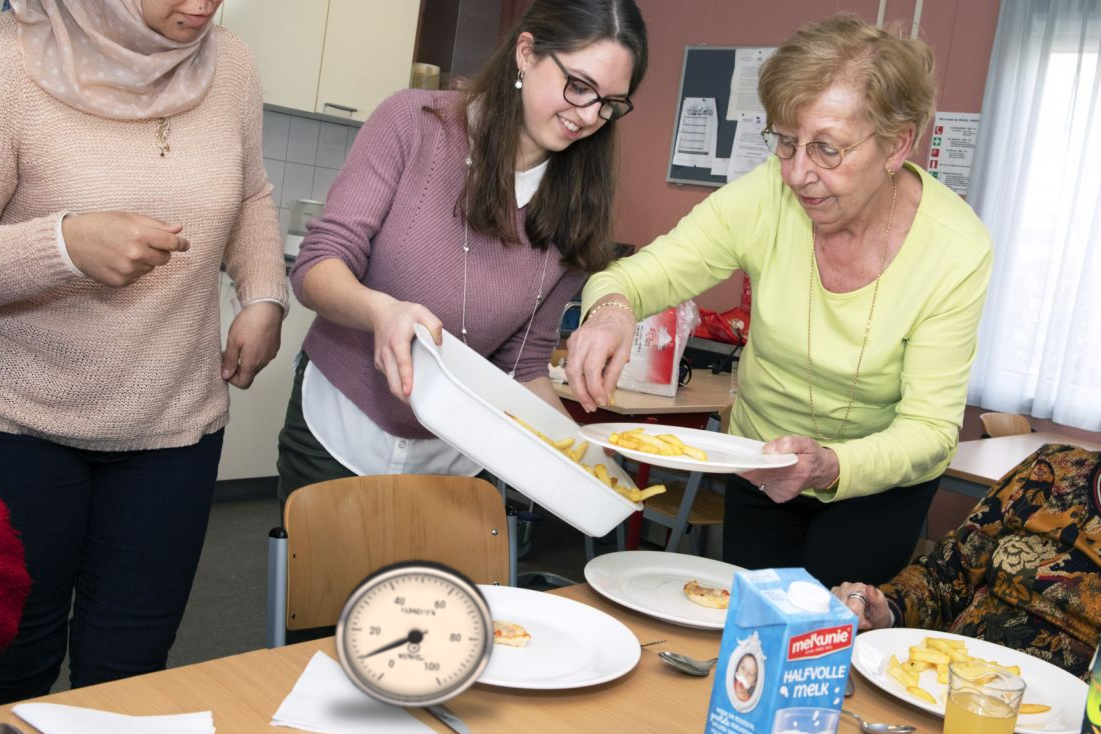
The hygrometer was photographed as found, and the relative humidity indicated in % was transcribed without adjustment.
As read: 10 %
